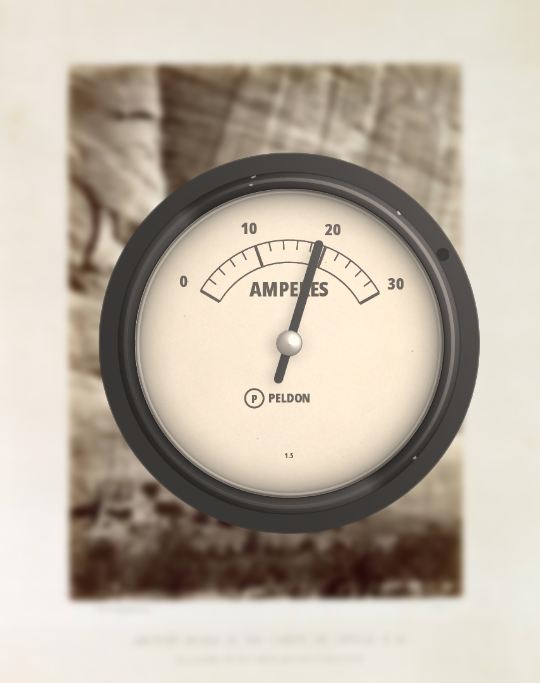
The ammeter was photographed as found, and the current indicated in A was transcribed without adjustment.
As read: 19 A
